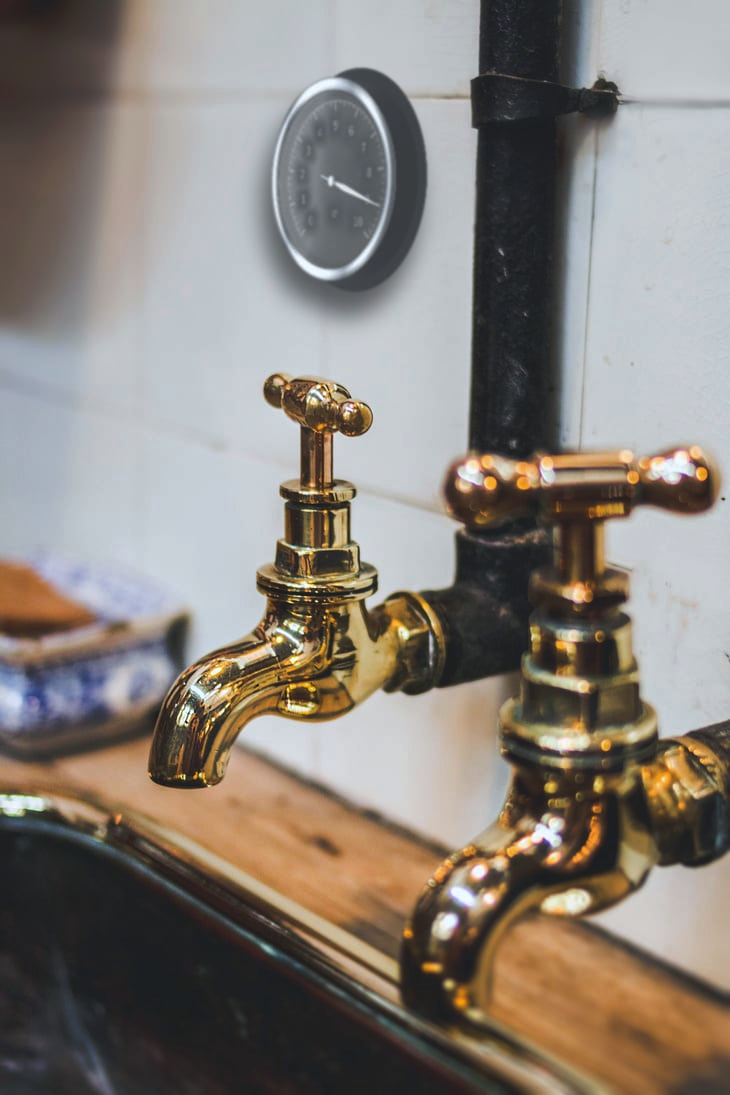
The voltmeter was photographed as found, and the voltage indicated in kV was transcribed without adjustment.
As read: 9 kV
